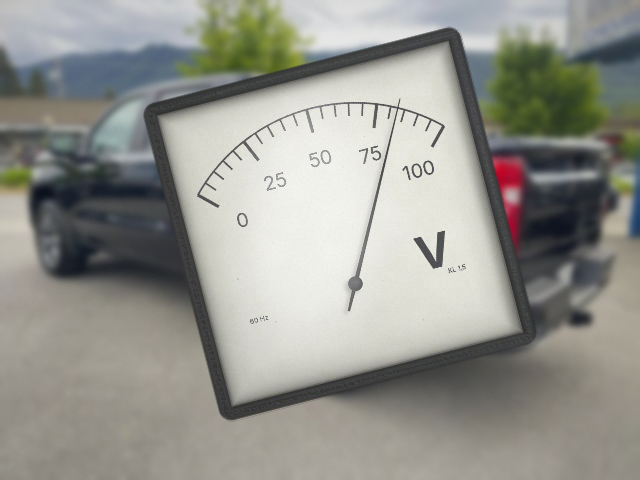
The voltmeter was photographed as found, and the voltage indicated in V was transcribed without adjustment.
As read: 82.5 V
